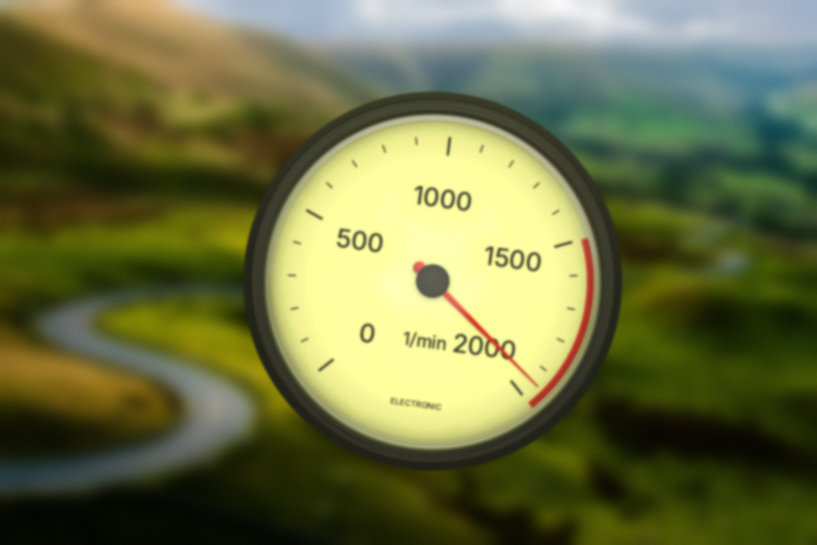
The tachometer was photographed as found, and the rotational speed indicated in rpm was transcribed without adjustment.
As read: 1950 rpm
